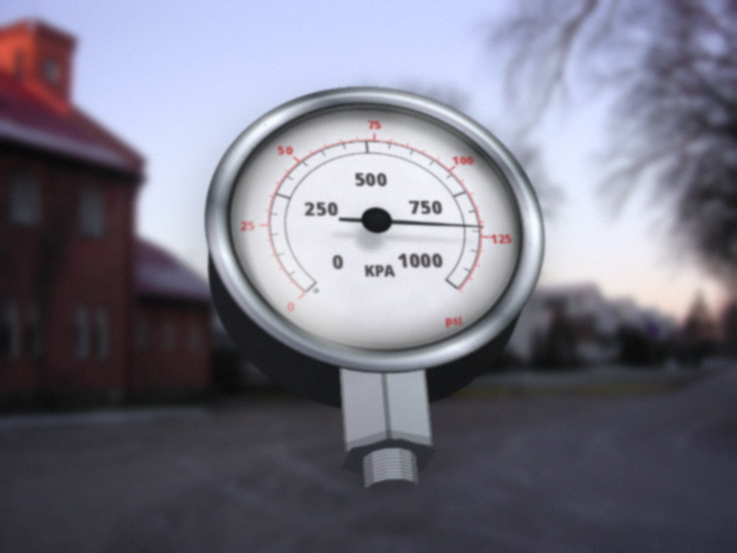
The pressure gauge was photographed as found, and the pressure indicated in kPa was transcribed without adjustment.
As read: 850 kPa
